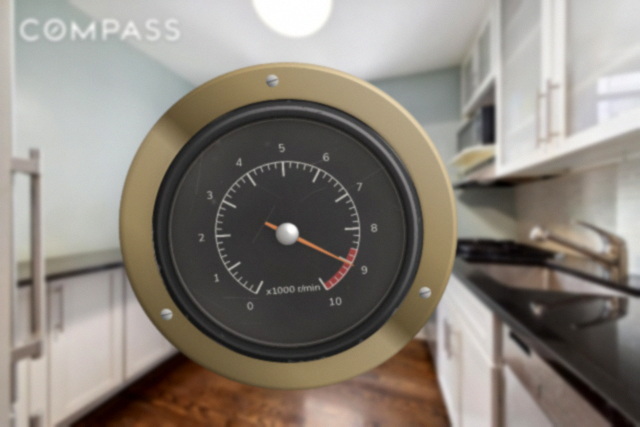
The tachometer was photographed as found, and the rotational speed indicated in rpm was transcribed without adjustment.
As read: 9000 rpm
